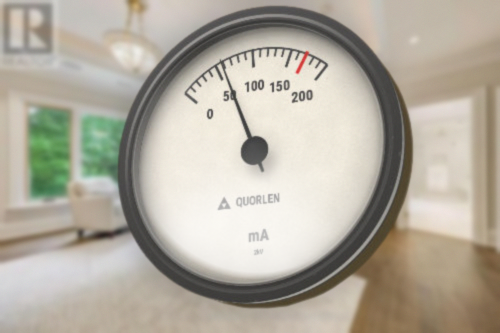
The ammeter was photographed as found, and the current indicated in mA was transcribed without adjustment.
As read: 60 mA
